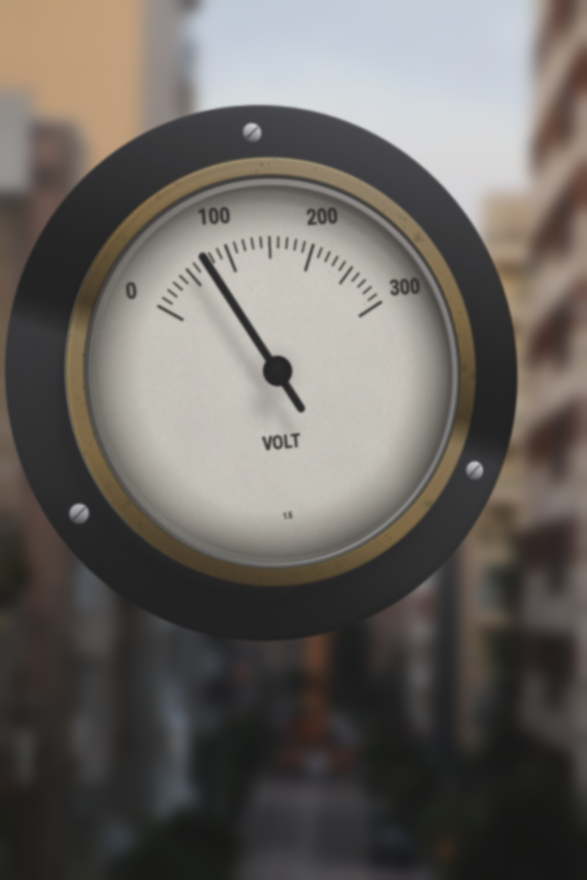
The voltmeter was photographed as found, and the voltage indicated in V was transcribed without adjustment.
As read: 70 V
